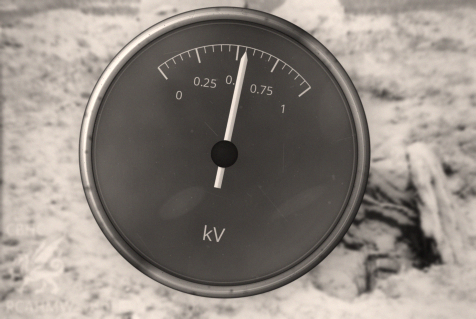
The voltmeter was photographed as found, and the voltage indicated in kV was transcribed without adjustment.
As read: 0.55 kV
